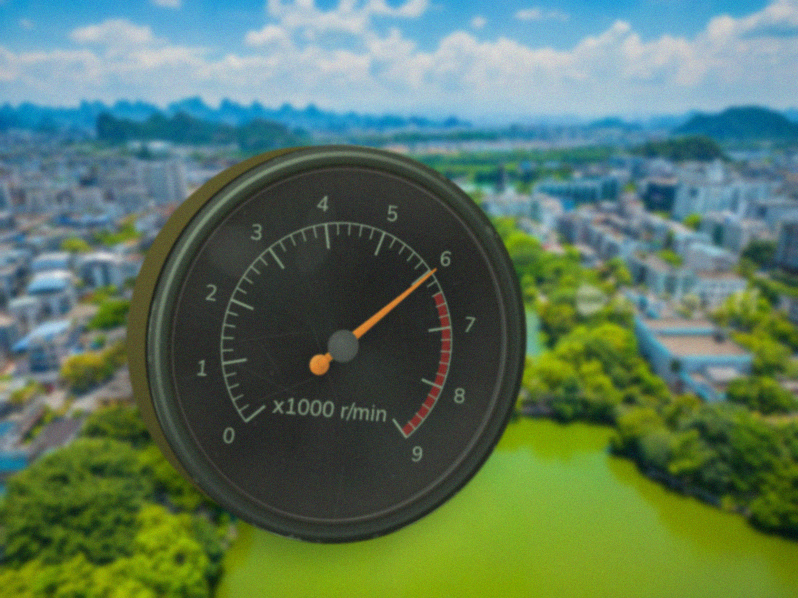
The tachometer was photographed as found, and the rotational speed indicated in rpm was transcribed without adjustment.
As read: 6000 rpm
